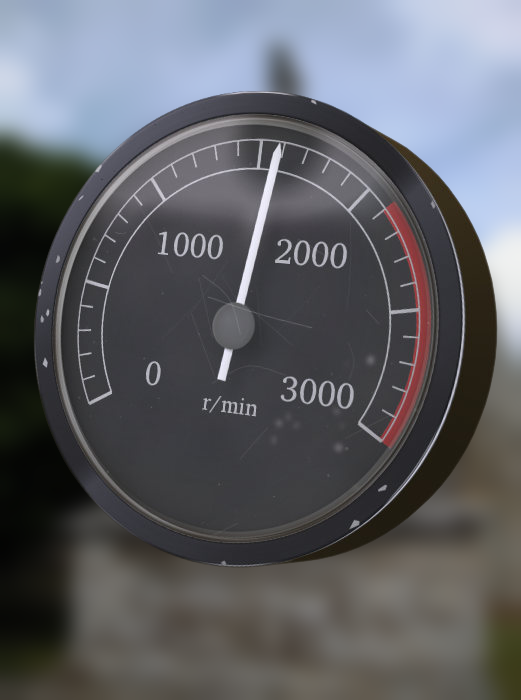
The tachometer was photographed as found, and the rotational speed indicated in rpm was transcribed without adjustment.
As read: 1600 rpm
